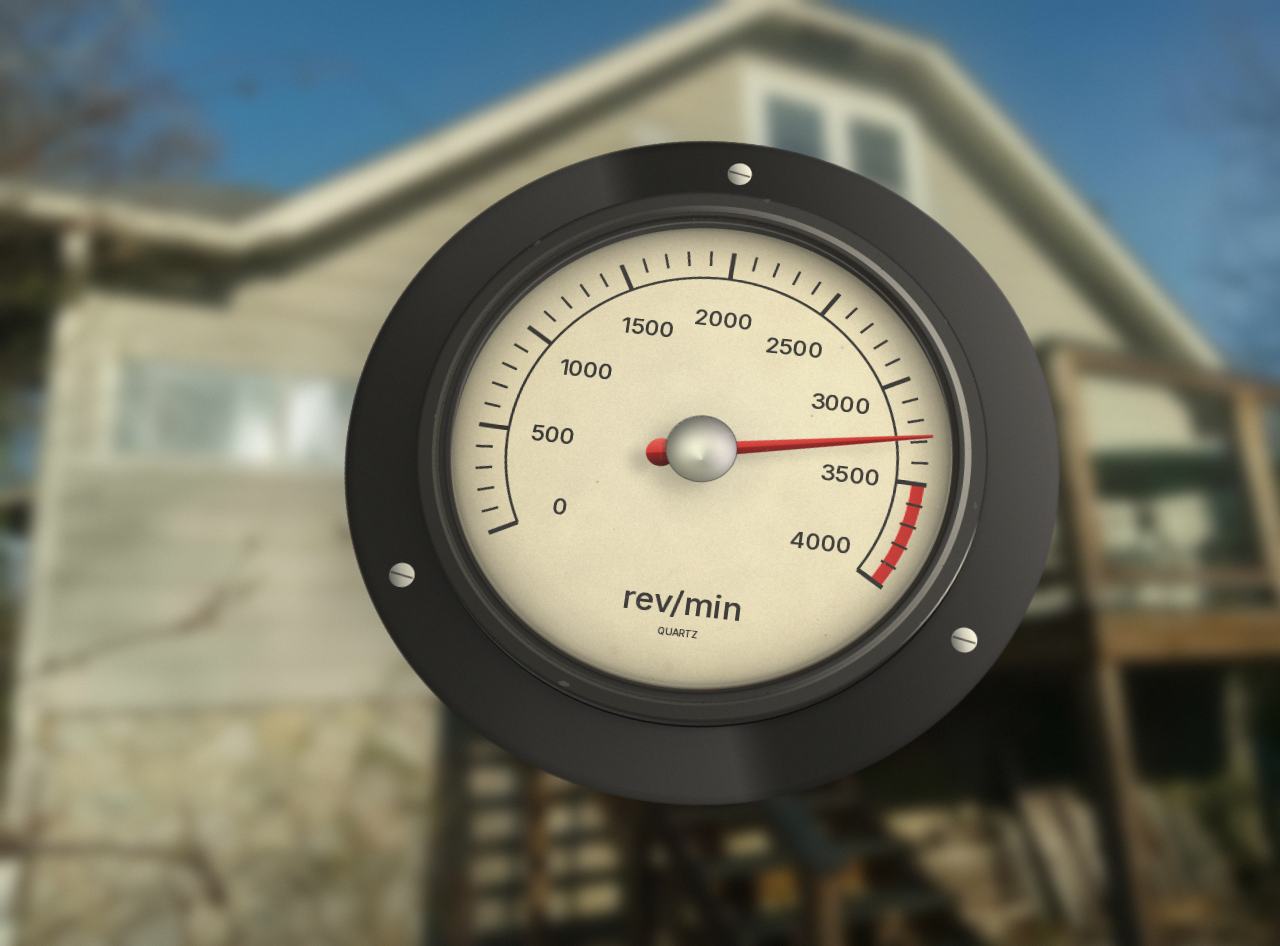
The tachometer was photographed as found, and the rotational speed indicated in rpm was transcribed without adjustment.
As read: 3300 rpm
